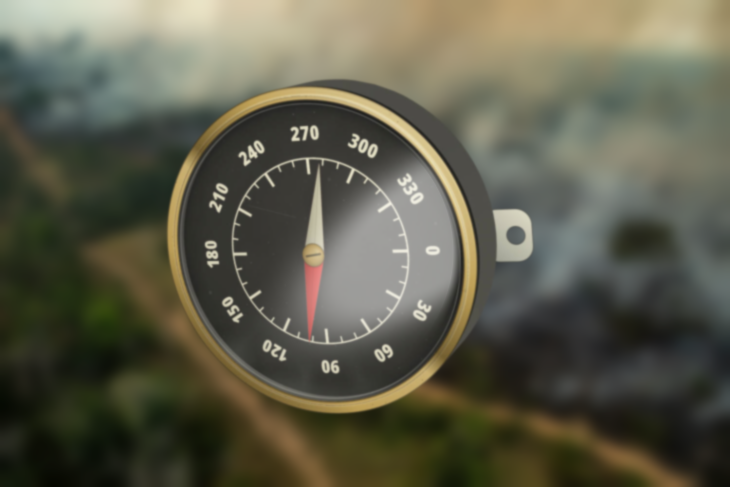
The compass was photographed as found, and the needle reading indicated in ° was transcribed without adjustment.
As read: 100 °
